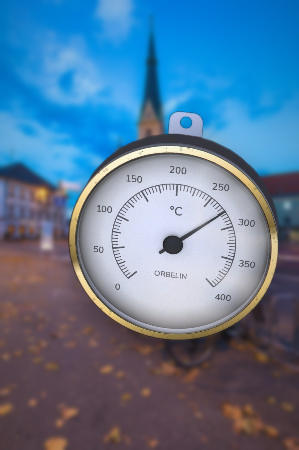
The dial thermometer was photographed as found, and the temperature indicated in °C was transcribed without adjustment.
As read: 275 °C
